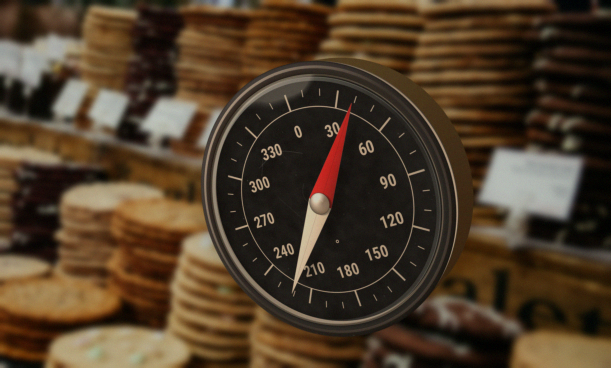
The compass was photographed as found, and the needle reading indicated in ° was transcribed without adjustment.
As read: 40 °
